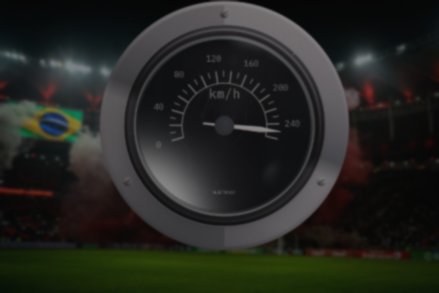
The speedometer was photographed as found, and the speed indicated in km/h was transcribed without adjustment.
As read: 250 km/h
